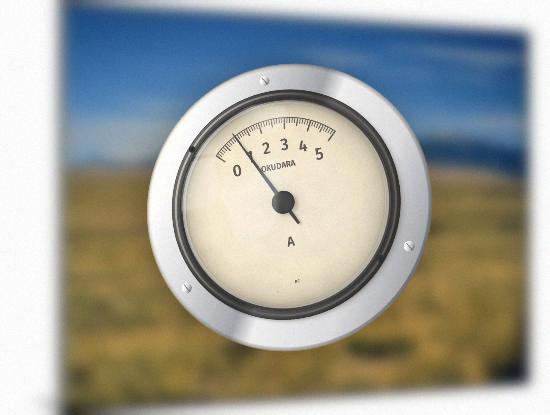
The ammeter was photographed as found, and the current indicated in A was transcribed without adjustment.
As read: 1 A
